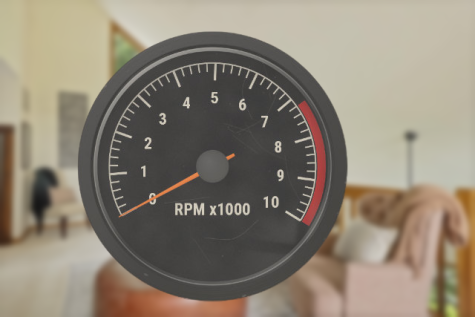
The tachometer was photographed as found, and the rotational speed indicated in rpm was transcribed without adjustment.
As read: 0 rpm
